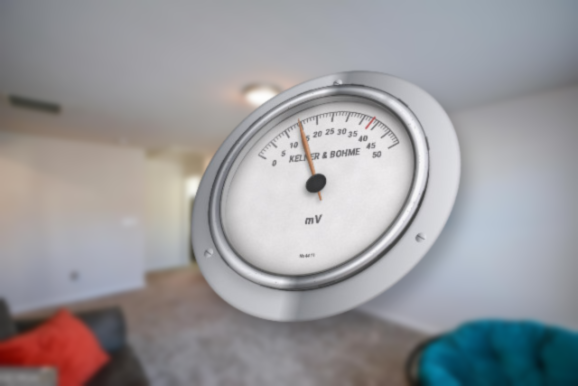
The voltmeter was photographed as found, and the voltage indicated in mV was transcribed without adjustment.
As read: 15 mV
